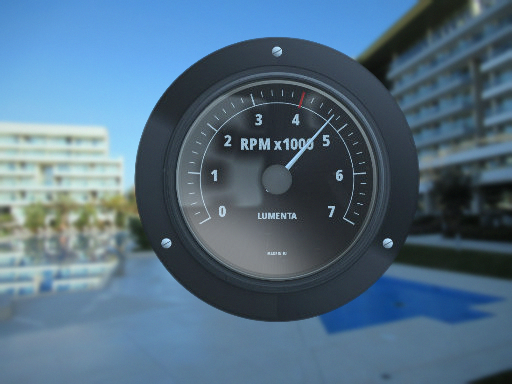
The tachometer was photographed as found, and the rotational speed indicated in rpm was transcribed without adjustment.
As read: 4700 rpm
